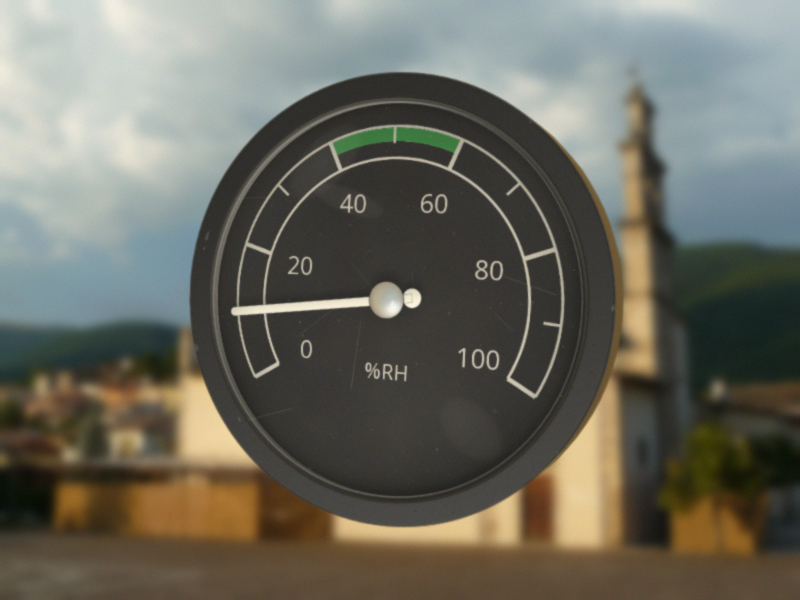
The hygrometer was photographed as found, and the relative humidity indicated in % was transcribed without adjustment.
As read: 10 %
